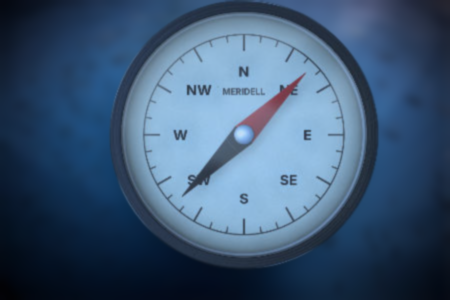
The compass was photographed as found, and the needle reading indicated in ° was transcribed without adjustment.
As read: 45 °
